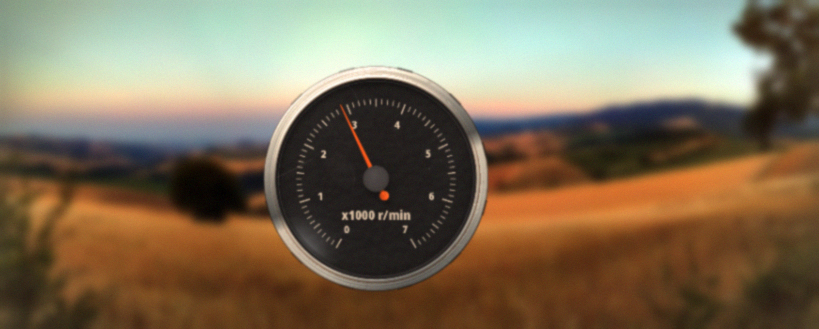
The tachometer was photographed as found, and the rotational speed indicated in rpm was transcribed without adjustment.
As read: 2900 rpm
